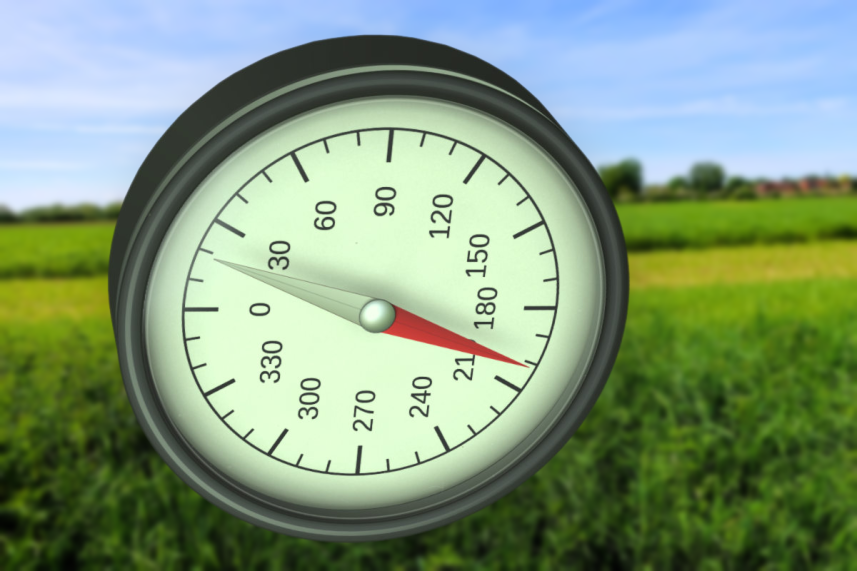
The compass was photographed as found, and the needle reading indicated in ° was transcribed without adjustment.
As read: 200 °
